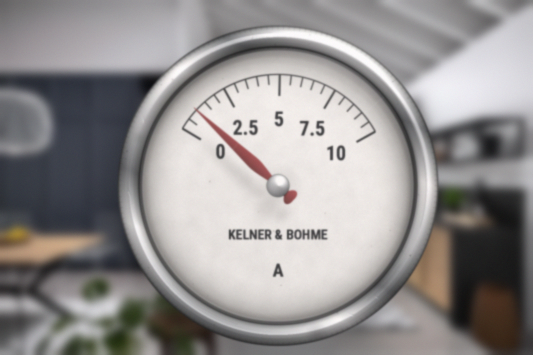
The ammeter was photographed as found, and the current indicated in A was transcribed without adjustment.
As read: 1 A
